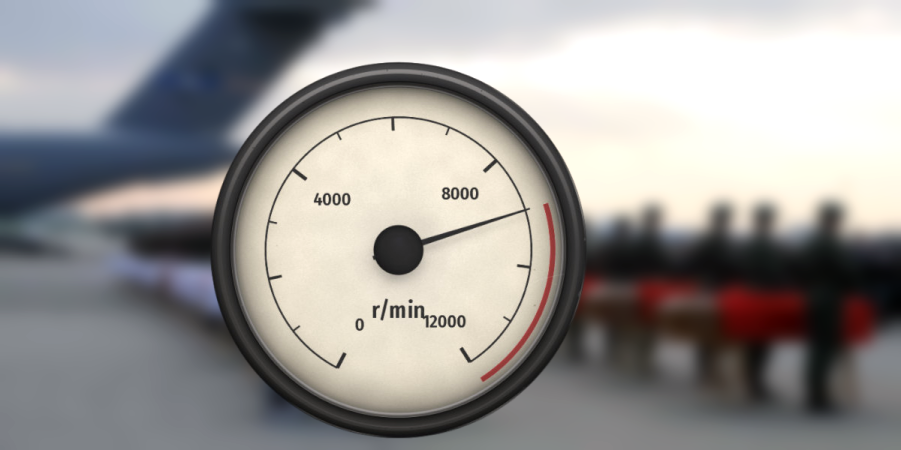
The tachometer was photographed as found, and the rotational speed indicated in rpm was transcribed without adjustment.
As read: 9000 rpm
